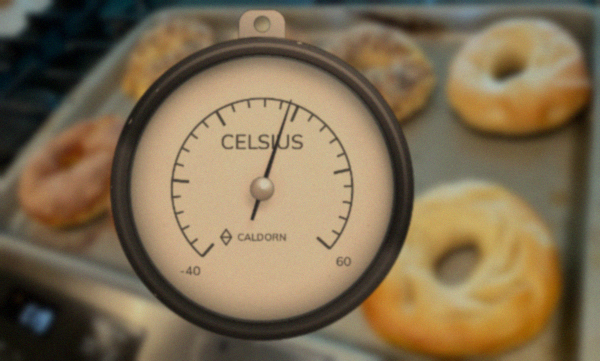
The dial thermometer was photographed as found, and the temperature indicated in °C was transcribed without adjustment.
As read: 18 °C
